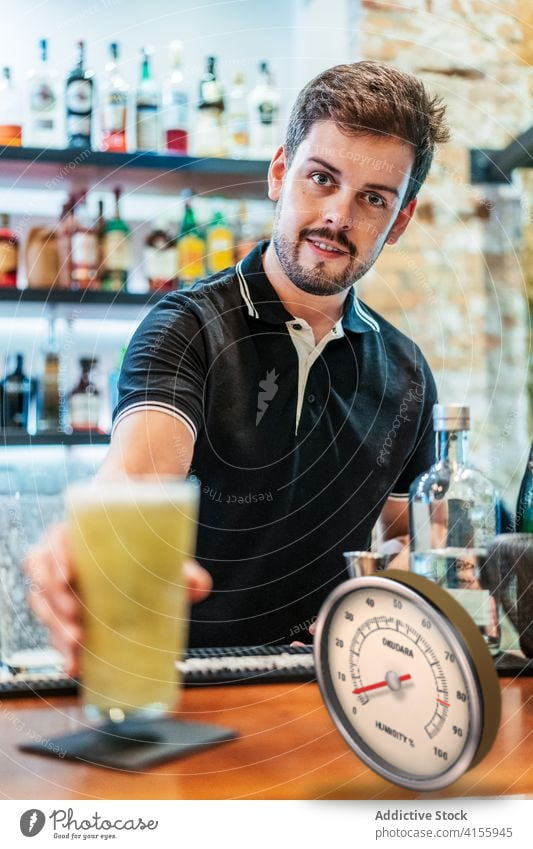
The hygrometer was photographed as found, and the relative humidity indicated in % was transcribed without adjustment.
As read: 5 %
